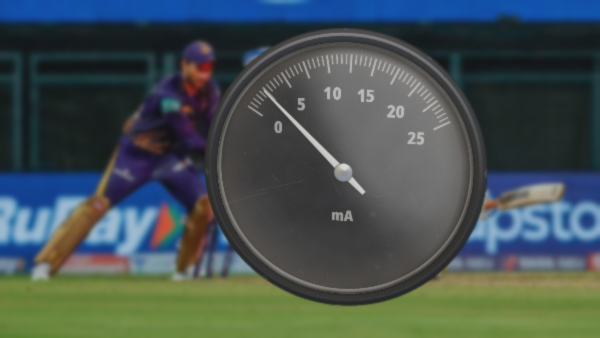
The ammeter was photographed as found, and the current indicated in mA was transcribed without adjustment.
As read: 2.5 mA
